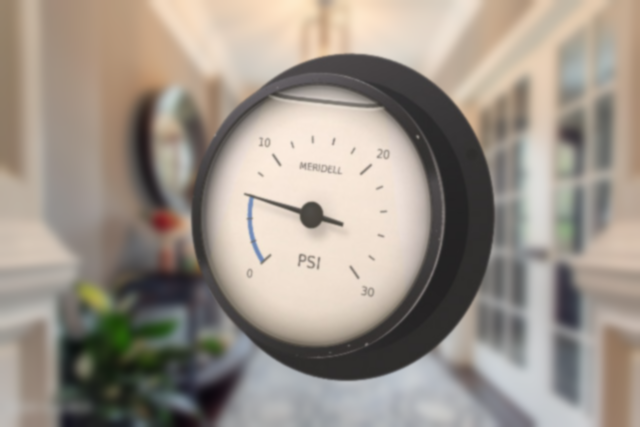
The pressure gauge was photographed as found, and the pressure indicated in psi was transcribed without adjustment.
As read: 6 psi
